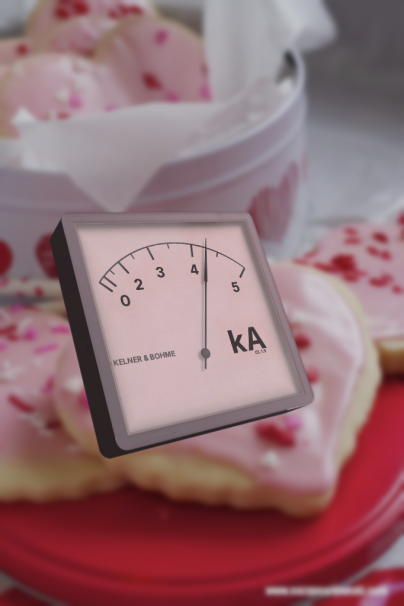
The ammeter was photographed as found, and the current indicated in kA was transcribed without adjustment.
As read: 4.25 kA
